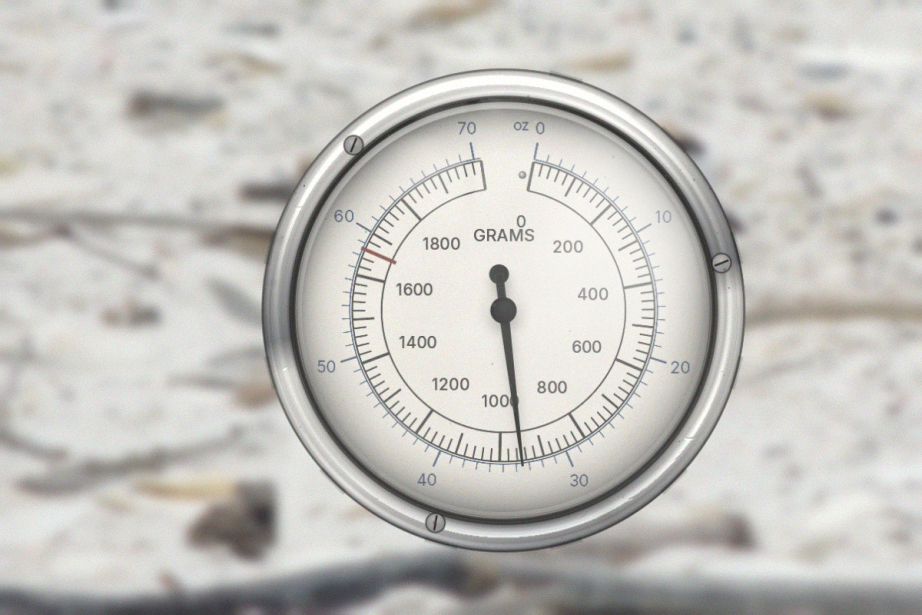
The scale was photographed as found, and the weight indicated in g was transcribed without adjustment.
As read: 950 g
